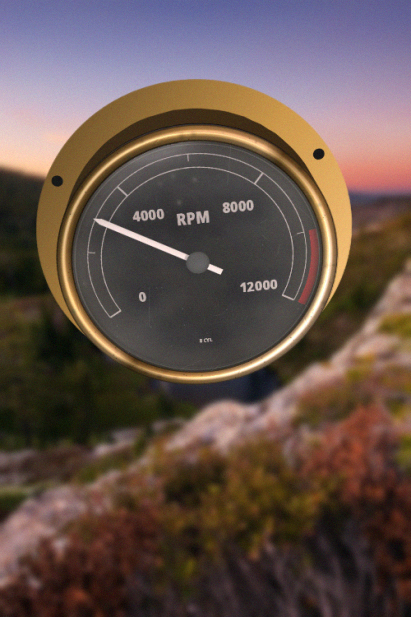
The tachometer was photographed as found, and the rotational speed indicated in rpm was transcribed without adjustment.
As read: 3000 rpm
